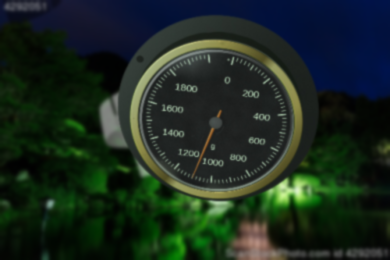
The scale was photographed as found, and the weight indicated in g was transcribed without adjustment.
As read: 1100 g
